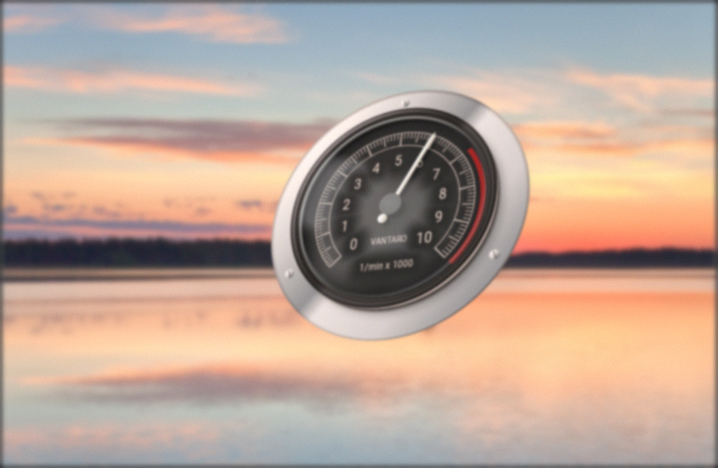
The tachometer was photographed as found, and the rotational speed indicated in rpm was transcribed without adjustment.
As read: 6000 rpm
